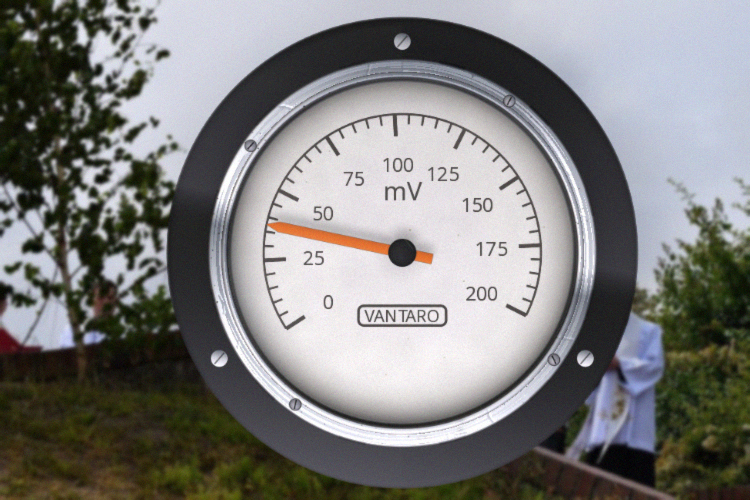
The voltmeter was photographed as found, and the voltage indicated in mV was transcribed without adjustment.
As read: 37.5 mV
